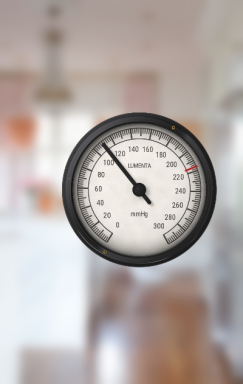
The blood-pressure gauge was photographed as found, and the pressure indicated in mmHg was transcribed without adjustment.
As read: 110 mmHg
